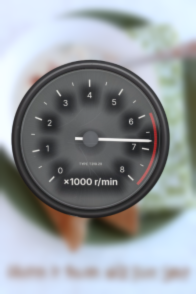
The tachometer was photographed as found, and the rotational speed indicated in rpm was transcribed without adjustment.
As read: 6750 rpm
